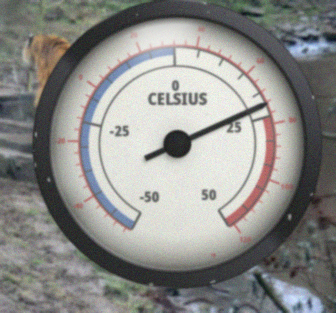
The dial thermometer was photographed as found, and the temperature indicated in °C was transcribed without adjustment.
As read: 22.5 °C
